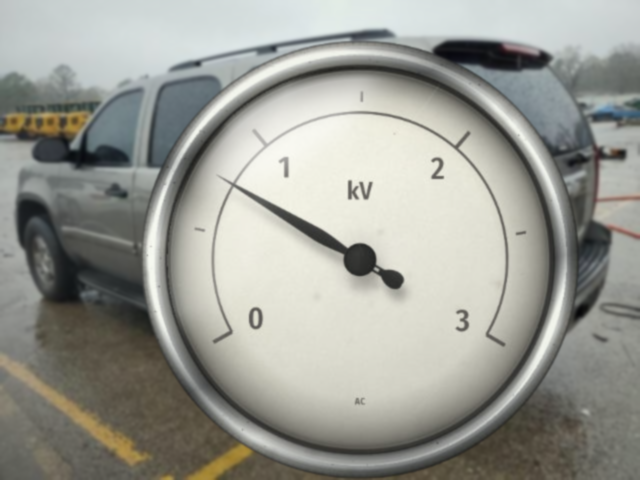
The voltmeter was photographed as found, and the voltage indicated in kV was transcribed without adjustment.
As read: 0.75 kV
